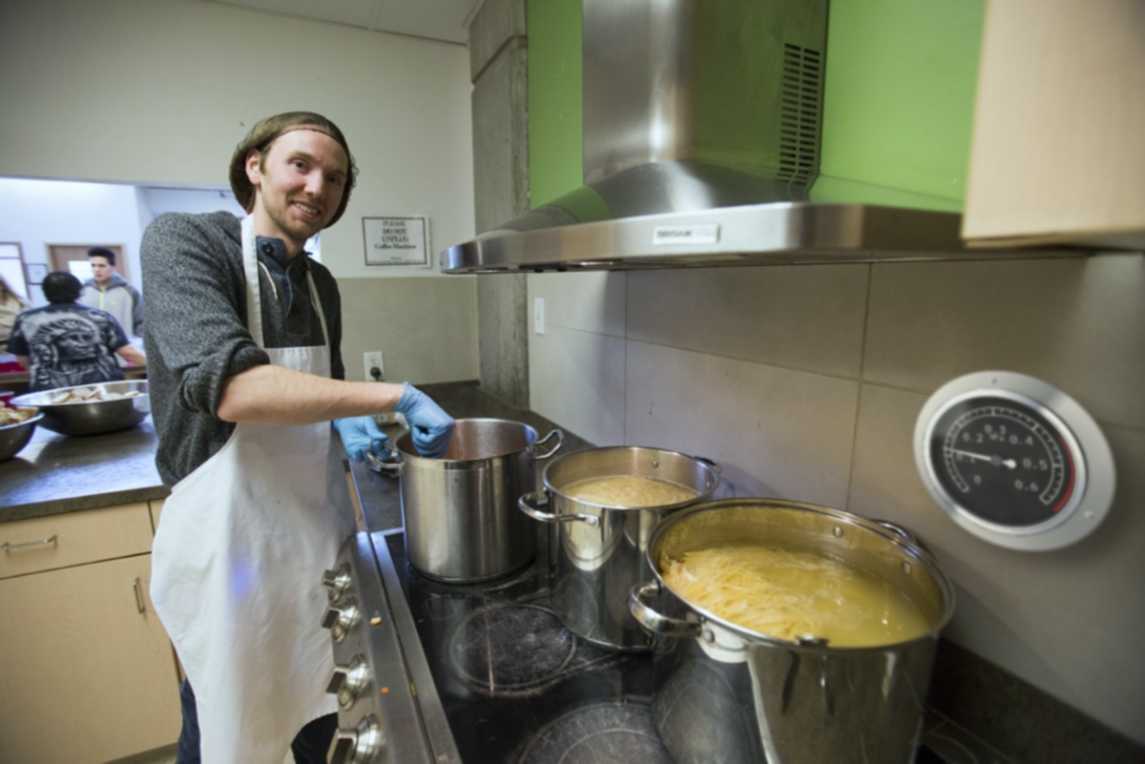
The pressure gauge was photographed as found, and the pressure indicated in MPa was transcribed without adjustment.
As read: 0.12 MPa
